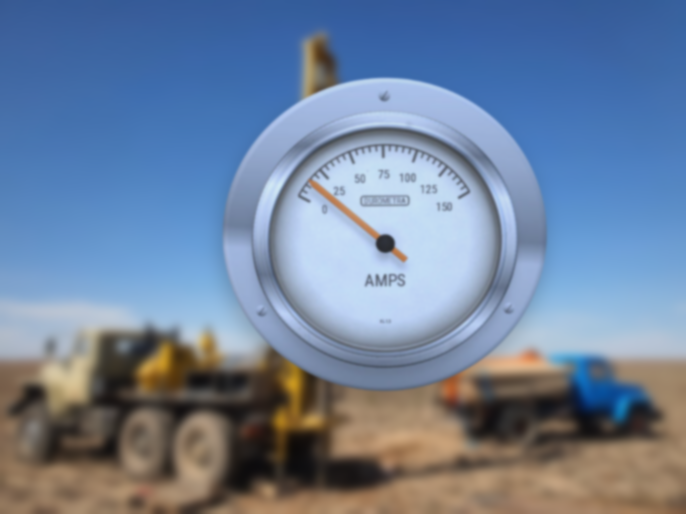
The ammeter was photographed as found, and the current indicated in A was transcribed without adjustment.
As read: 15 A
